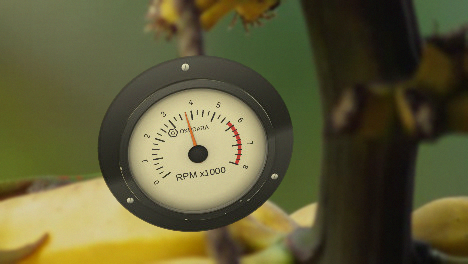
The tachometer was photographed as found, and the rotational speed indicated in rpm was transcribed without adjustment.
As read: 3750 rpm
